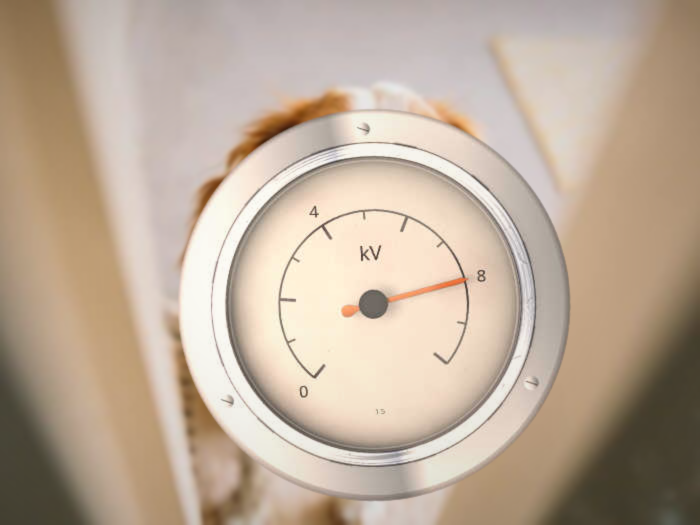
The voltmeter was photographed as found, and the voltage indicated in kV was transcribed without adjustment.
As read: 8 kV
